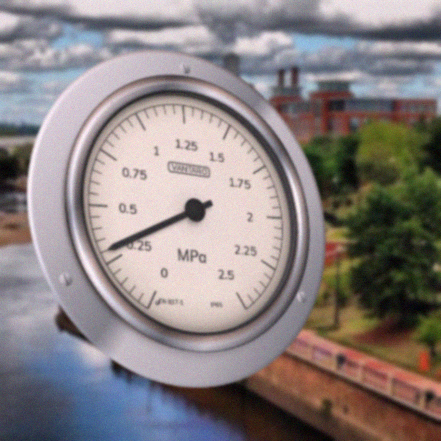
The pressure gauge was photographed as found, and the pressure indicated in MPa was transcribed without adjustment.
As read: 0.3 MPa
